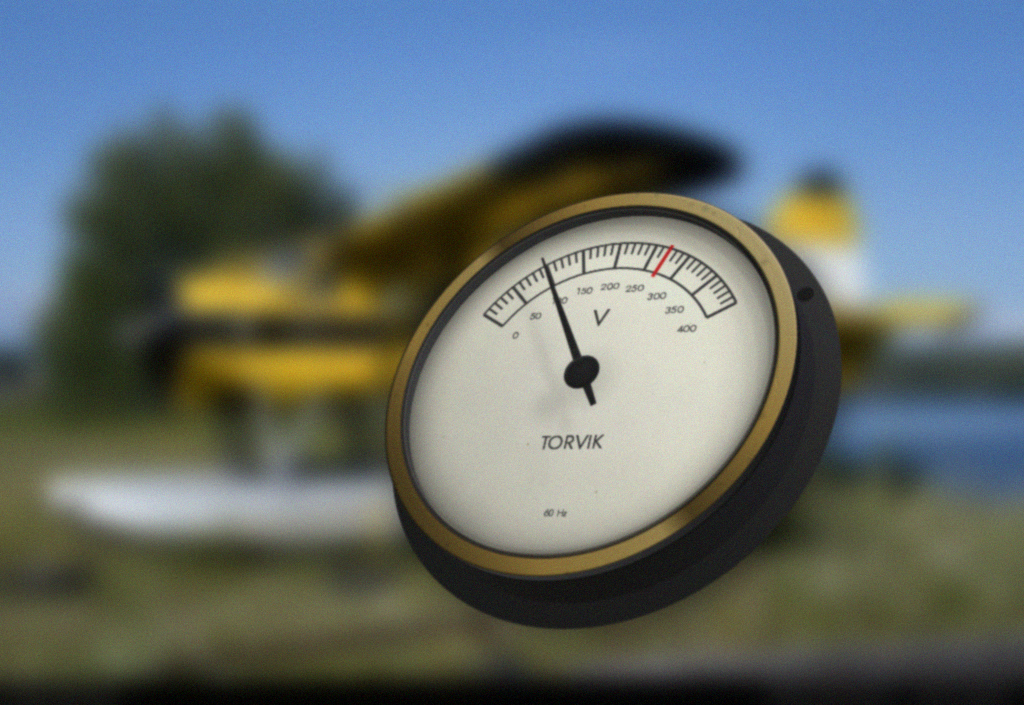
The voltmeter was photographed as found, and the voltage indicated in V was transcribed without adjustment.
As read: 100 V
